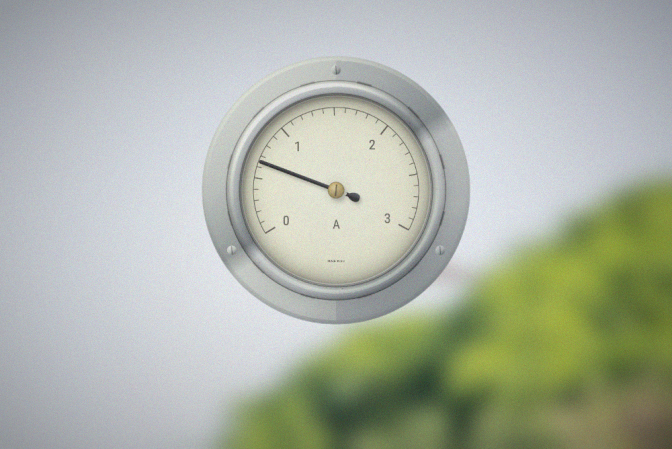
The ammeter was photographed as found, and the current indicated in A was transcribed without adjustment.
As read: 0.65 A
